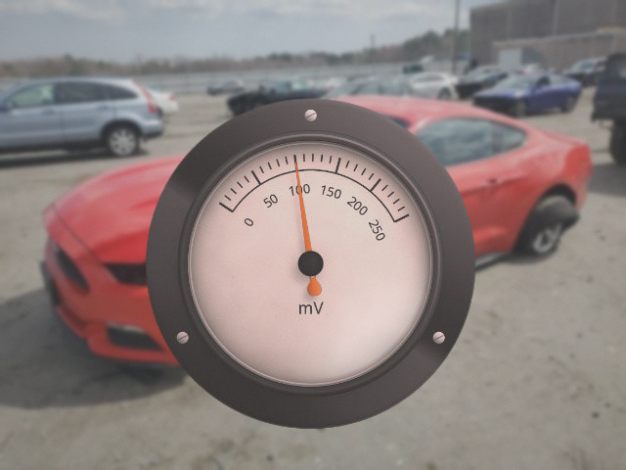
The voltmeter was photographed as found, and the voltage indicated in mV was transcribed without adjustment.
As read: 100 mV
